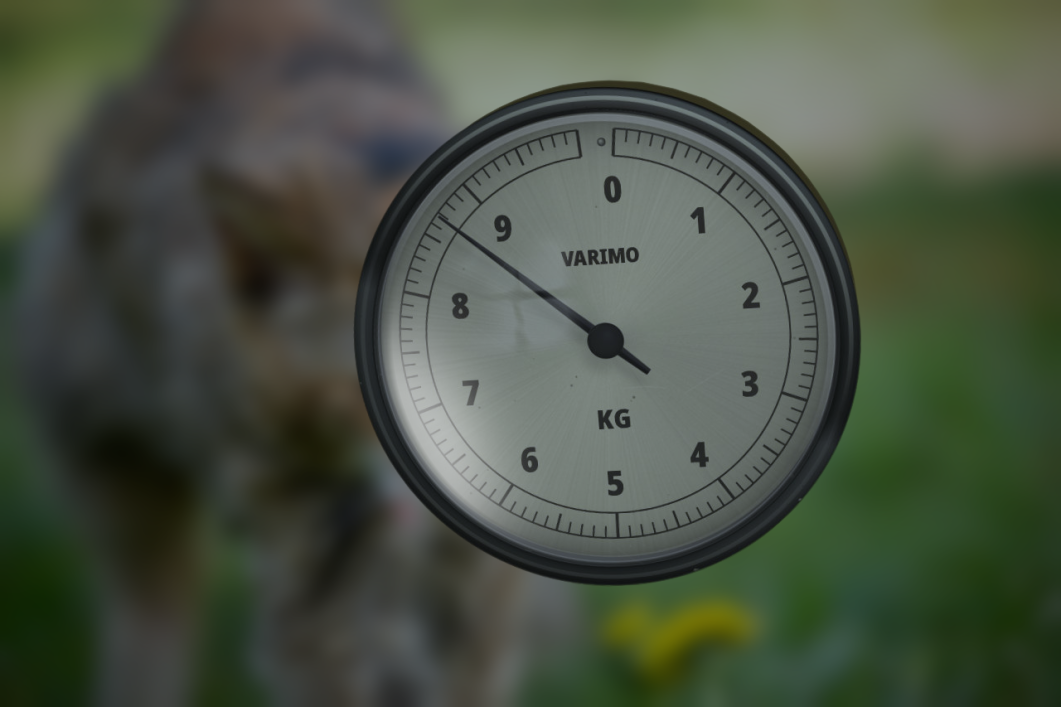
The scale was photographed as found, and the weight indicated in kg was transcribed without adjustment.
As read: 8.7 kg
